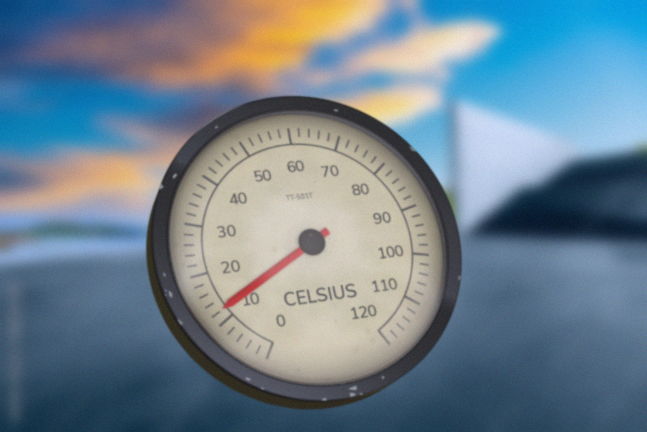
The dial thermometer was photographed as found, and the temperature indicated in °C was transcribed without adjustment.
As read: 12 °C
